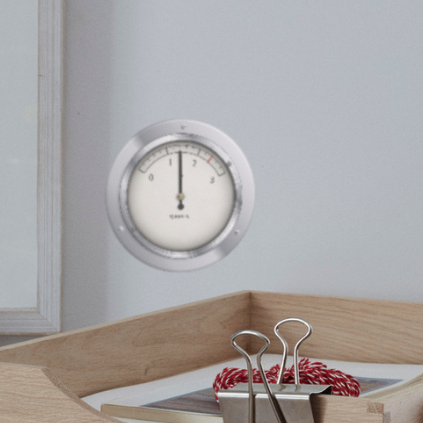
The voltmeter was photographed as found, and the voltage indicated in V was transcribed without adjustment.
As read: 1.4 V
